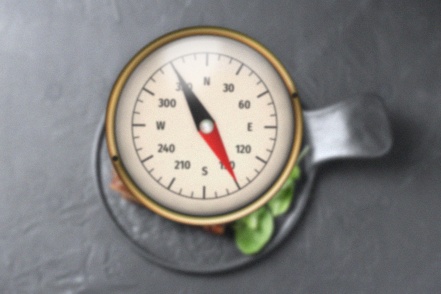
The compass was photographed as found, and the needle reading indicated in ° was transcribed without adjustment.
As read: 150 °
